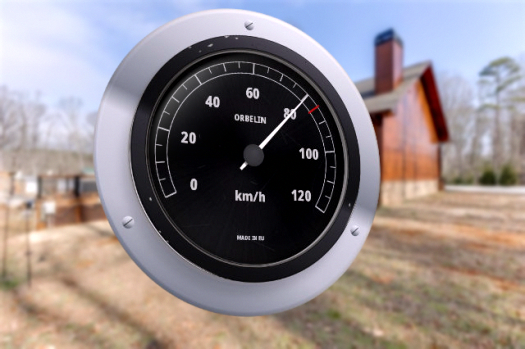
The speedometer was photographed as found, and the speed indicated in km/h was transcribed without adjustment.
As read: 80 km/h
